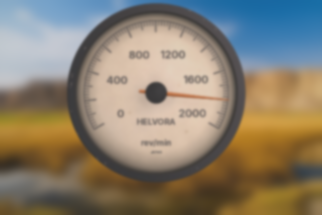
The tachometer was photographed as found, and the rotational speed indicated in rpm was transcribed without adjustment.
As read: 1800 rpm
